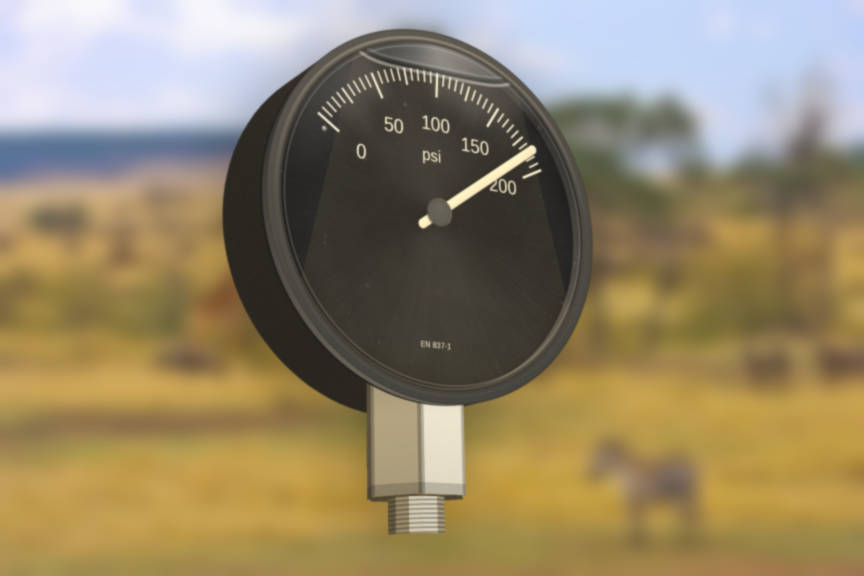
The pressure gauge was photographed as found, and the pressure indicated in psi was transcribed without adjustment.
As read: 185 psi
